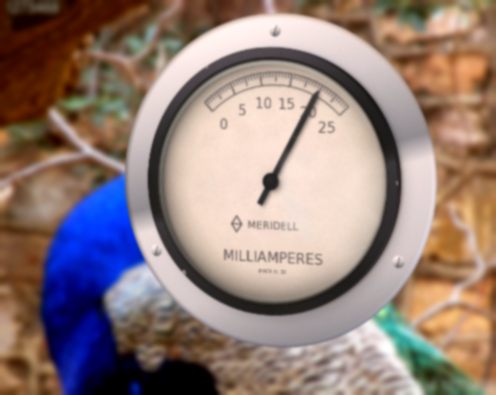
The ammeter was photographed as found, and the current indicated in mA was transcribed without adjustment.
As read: 20 mA
